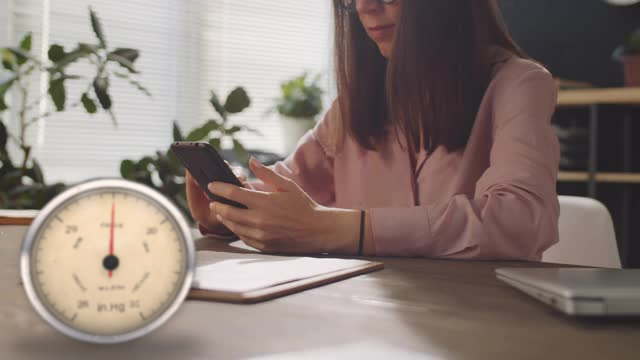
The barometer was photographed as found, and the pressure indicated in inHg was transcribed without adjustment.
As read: 29.5 inHg
